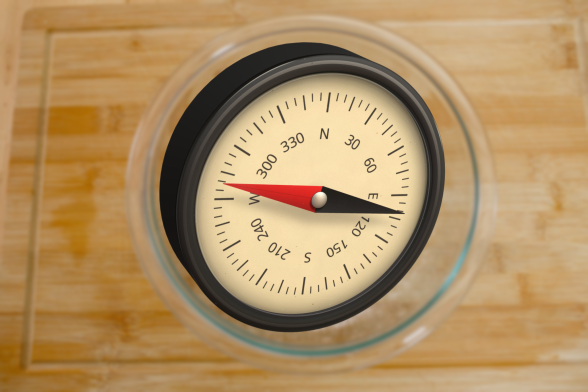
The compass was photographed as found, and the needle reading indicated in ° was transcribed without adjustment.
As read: 280 °
